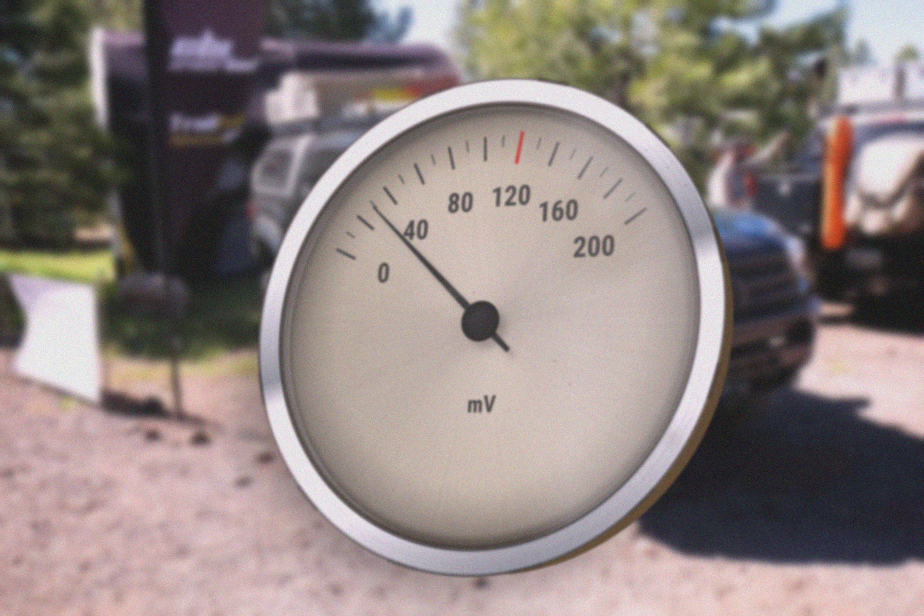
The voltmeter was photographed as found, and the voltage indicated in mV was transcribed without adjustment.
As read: 30 mV
